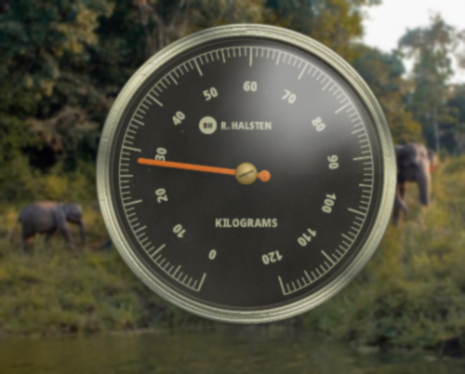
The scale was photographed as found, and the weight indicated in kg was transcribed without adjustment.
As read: 28 kg
